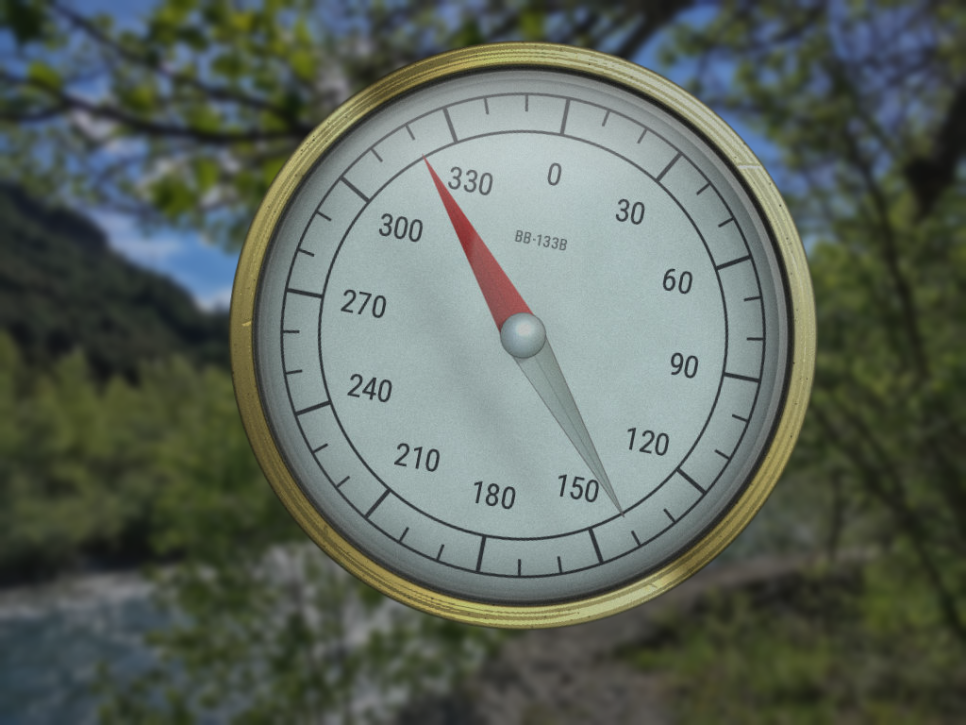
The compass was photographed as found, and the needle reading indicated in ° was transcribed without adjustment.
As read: 320 °
